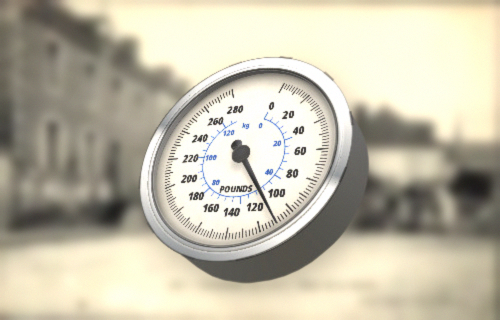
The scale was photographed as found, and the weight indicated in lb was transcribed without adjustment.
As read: 110 lb
